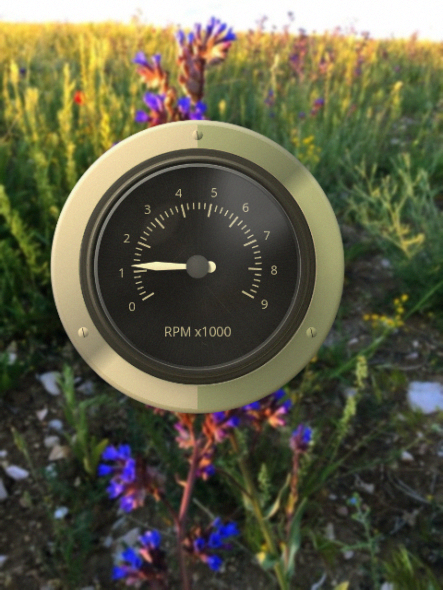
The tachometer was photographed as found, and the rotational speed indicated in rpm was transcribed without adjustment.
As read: 1200 rpm
